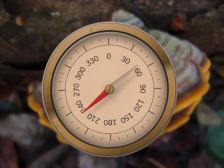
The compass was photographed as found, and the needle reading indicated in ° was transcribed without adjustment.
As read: 230 °
